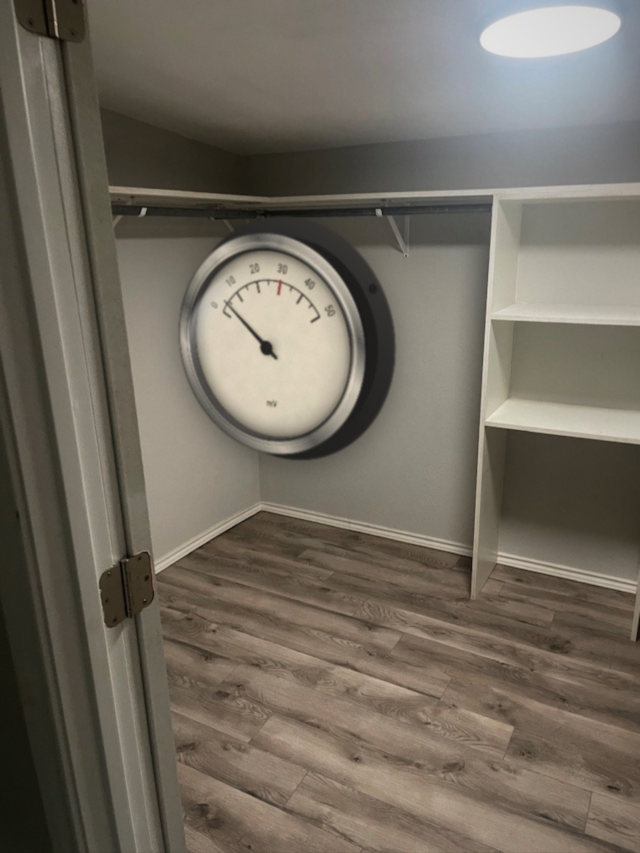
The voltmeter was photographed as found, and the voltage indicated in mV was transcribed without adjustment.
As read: 5 mV
